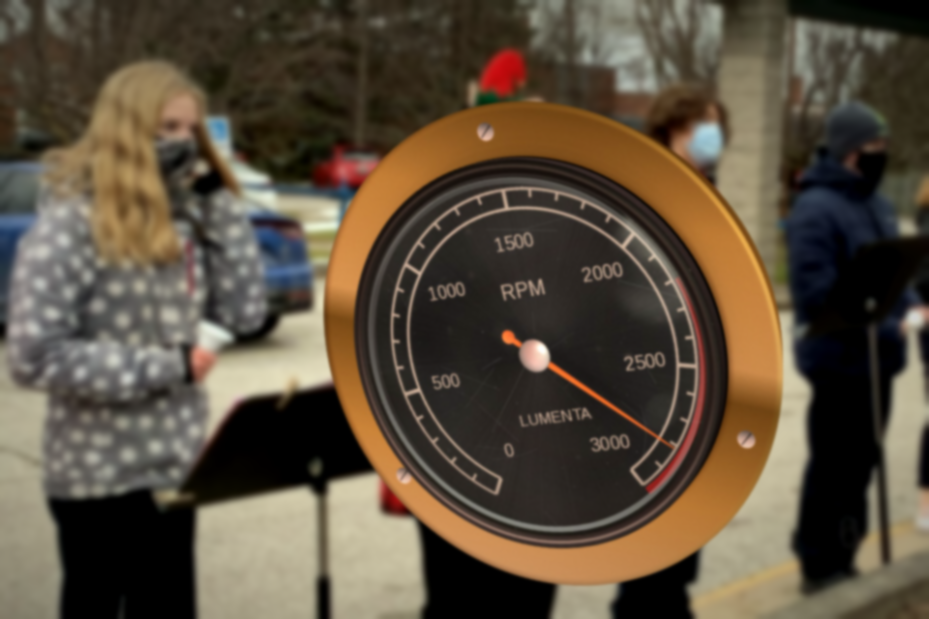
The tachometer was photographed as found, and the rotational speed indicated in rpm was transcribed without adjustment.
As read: 2800 rpm
